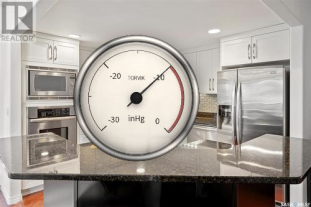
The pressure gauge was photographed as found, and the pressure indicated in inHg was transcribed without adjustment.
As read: -10 inHg
